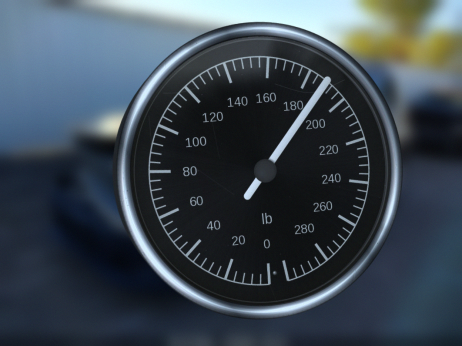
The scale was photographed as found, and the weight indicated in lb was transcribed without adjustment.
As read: 188 lb
